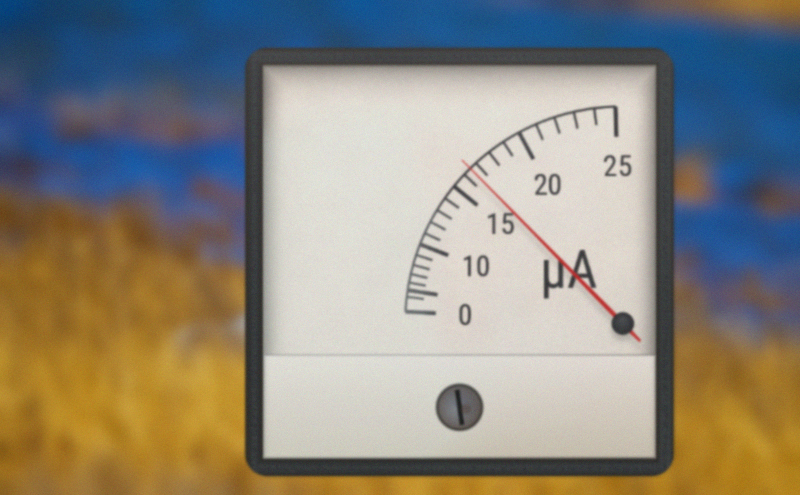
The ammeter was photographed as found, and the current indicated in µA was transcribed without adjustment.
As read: 16.5 µA
